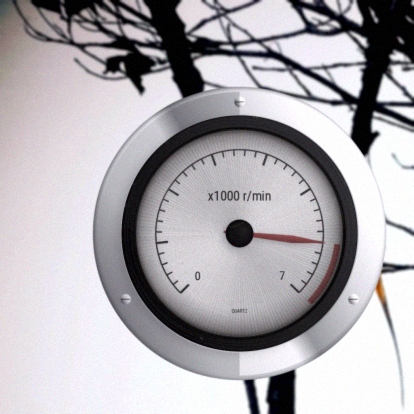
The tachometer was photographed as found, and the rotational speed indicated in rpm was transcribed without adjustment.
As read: 6000 rpm
